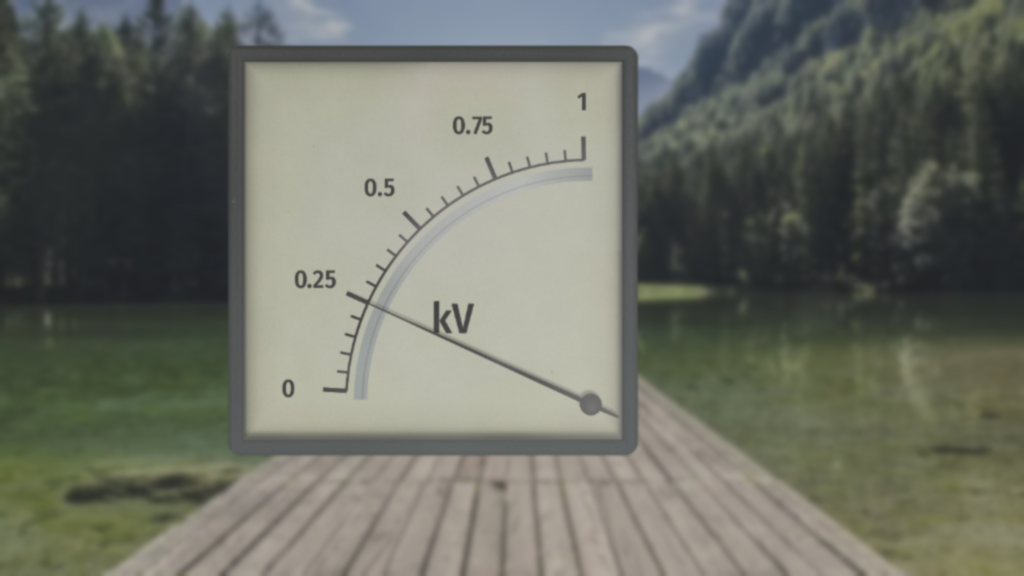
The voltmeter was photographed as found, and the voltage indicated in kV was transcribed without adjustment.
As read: 0.25 kV
